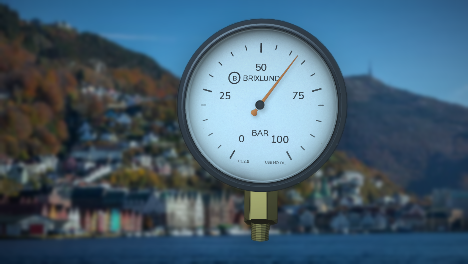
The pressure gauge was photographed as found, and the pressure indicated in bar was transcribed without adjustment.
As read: 62.5 bar
